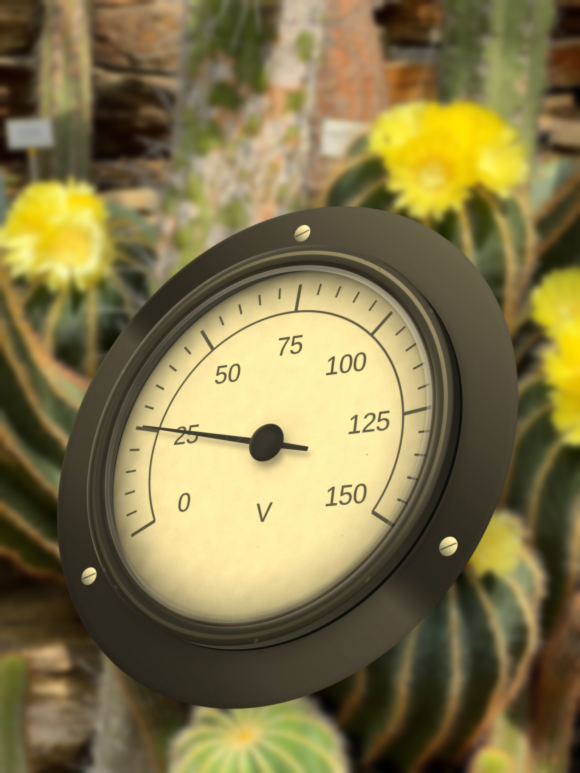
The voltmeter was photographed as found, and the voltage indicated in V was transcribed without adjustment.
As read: 25 V
